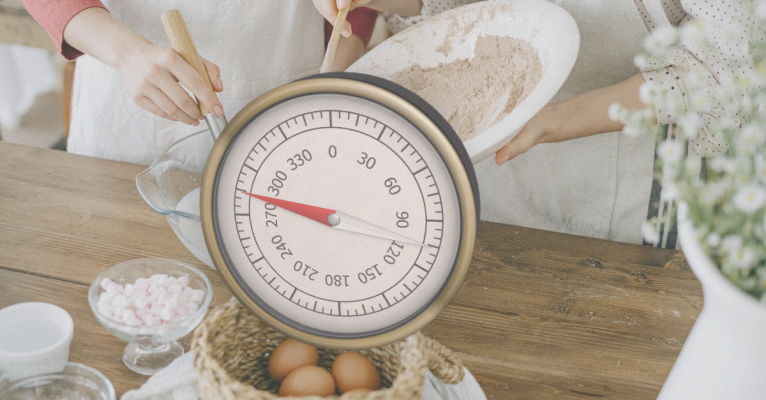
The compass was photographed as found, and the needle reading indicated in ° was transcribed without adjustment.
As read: 285 °
